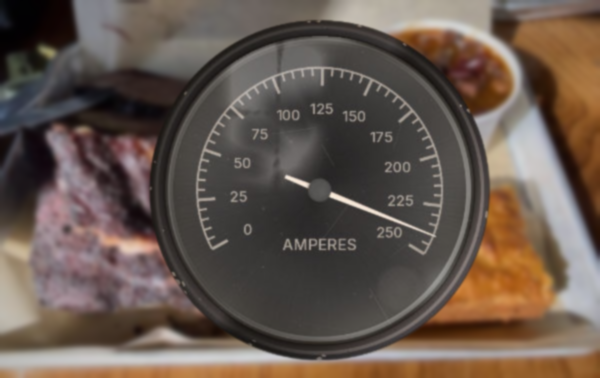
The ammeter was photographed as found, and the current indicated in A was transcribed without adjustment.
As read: 240 A
